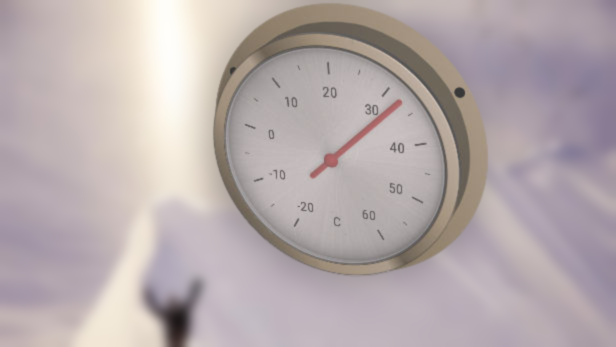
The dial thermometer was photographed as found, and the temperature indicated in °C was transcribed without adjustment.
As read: 32.5 °C
